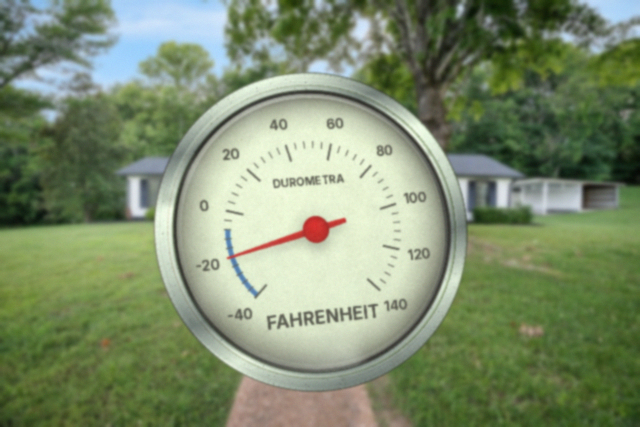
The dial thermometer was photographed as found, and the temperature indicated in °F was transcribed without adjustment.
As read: -20 °F
